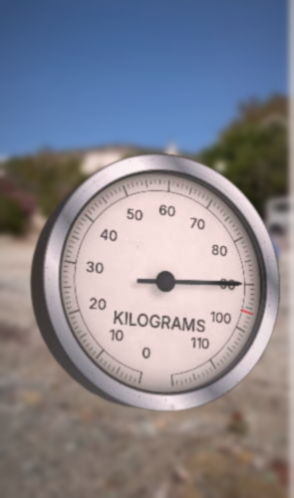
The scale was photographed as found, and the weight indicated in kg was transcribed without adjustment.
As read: 90 kg
